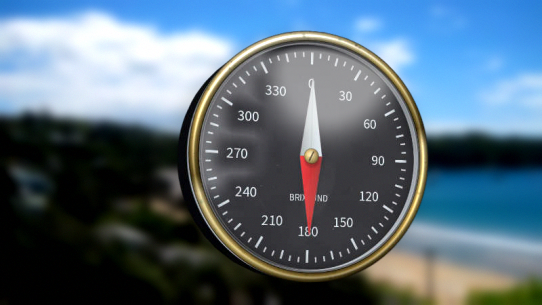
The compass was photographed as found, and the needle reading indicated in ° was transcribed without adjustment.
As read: 180 °
